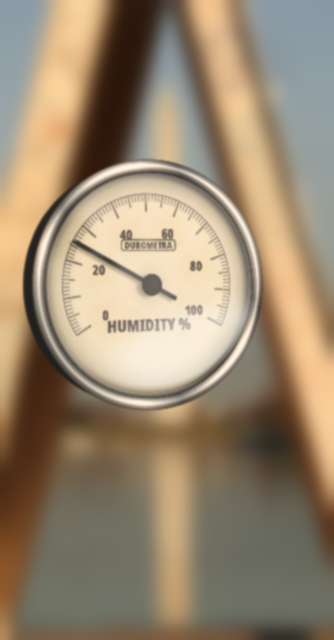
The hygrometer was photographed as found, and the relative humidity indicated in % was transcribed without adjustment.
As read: 25 %
